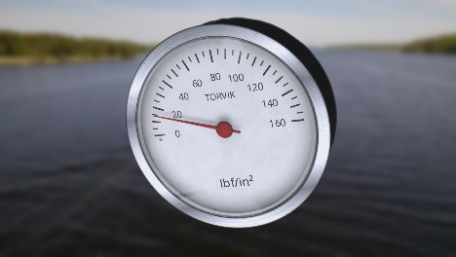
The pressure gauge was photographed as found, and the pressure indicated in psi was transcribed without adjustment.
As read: 15 psi
